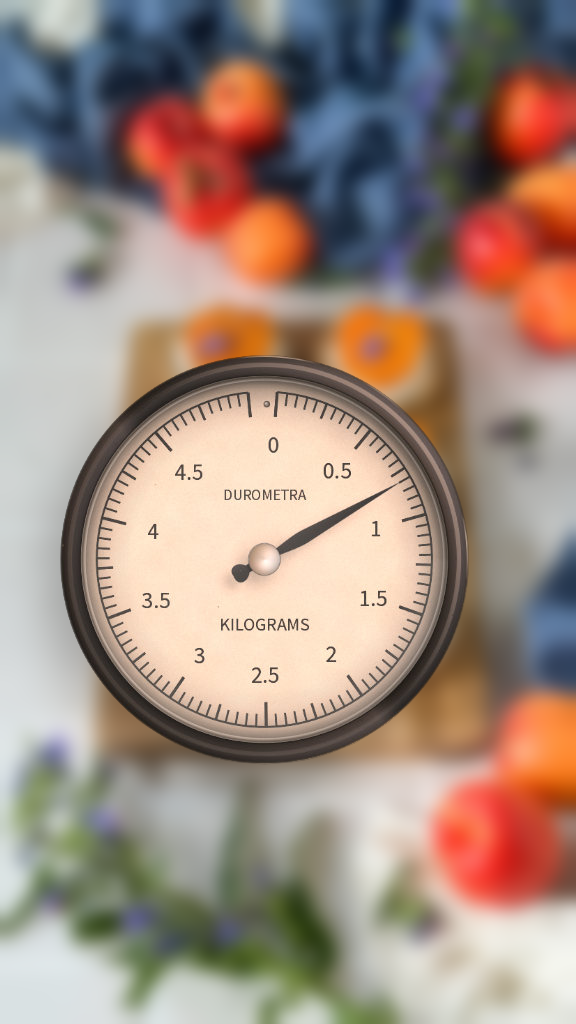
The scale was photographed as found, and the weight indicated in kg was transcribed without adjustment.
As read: 0.8 kg
